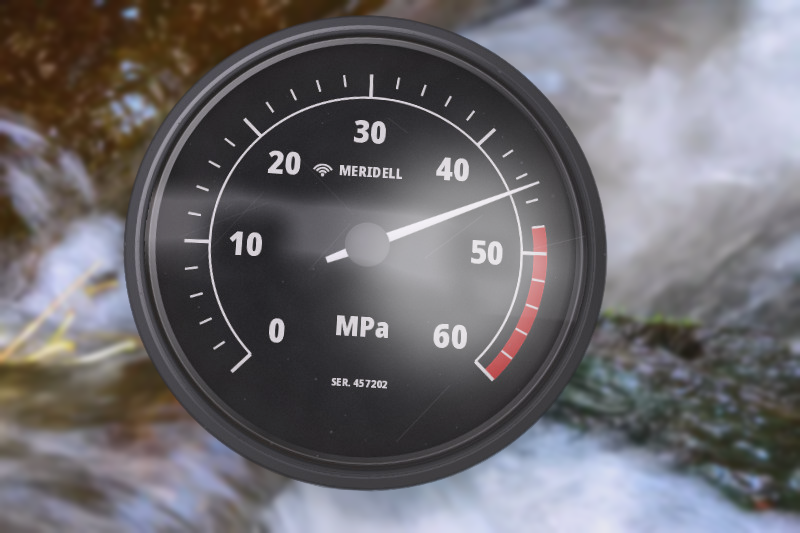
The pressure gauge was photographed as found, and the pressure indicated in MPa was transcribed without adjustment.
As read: 45 MPa
